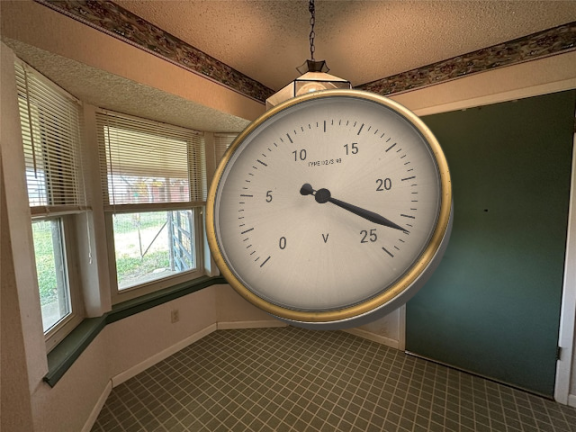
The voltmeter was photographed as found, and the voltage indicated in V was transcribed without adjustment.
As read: 23.5 V
